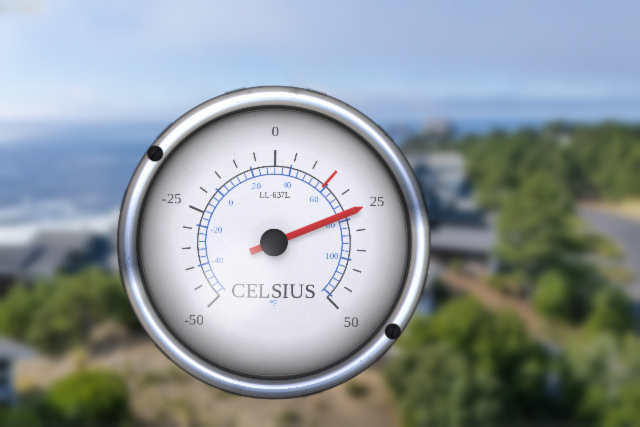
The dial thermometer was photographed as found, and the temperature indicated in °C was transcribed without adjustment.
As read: 25 °C
